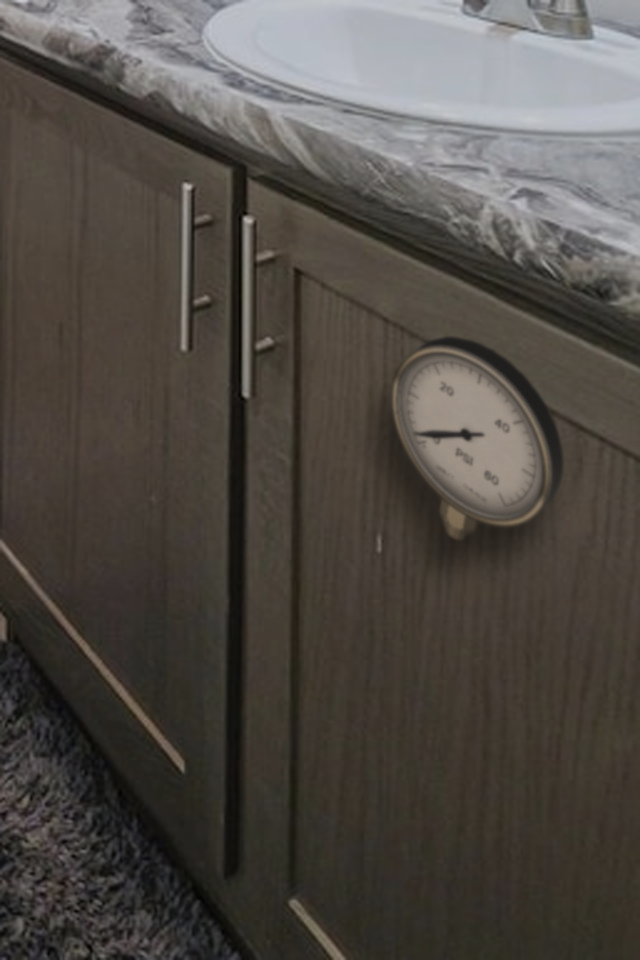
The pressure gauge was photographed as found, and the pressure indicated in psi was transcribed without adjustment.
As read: 2 psi
